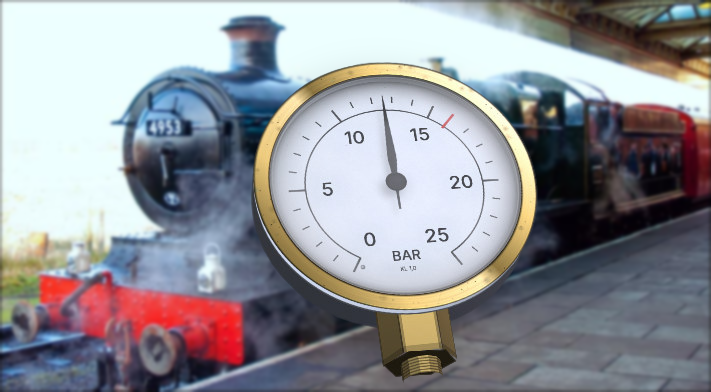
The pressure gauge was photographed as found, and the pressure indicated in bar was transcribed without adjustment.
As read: 12.5 bar
